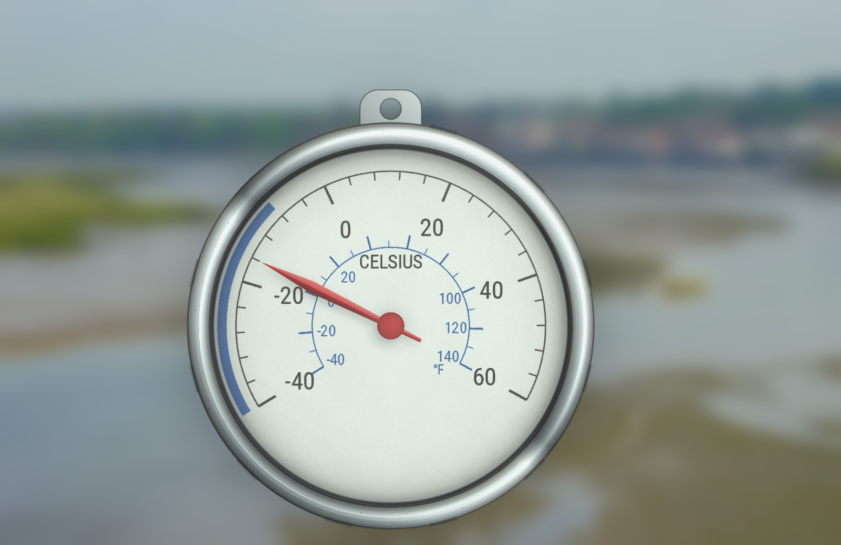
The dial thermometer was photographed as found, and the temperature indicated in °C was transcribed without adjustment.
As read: -16 °C
